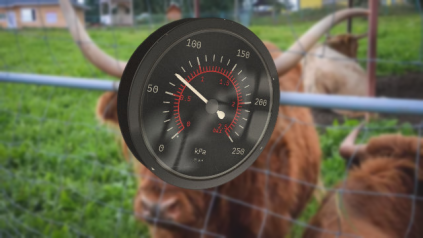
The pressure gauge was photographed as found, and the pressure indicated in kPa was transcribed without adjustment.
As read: 70 kPa
